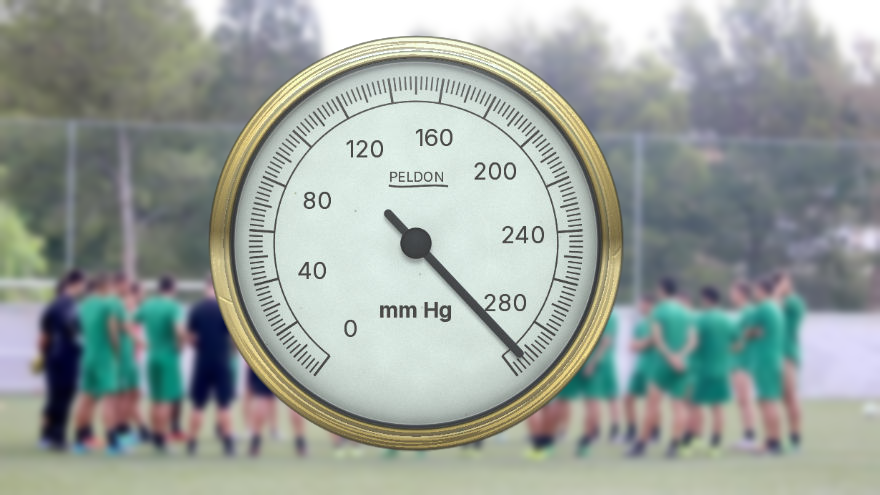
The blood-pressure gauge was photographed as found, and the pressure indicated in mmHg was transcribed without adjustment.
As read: 294 mmHg
